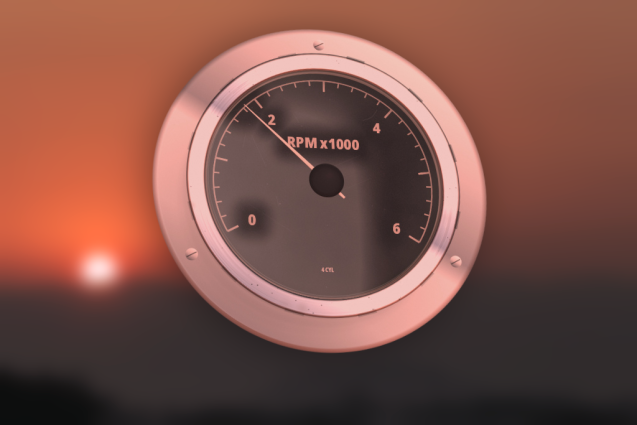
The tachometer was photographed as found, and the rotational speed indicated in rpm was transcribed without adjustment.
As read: 1800 rpm
